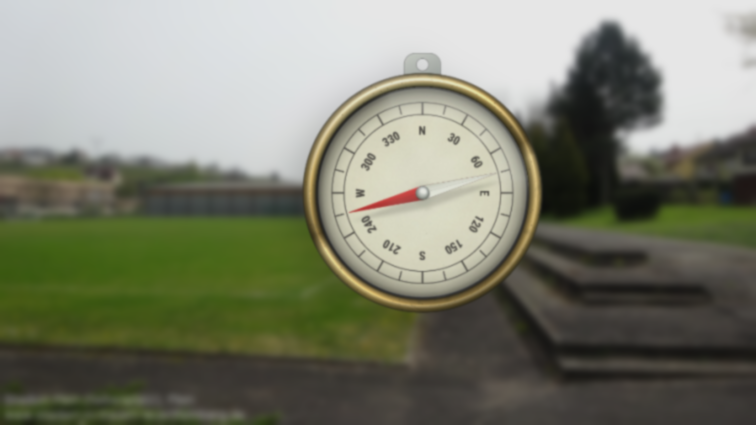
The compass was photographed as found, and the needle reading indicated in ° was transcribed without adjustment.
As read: 255 °
